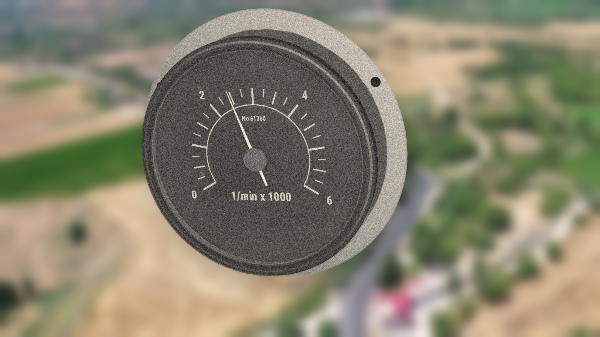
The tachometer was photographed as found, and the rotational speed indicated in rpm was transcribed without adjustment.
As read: 2500 rpm
